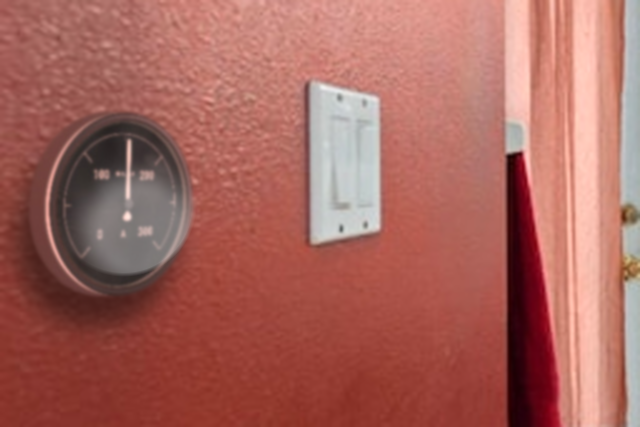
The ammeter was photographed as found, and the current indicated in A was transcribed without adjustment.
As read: 150 A
